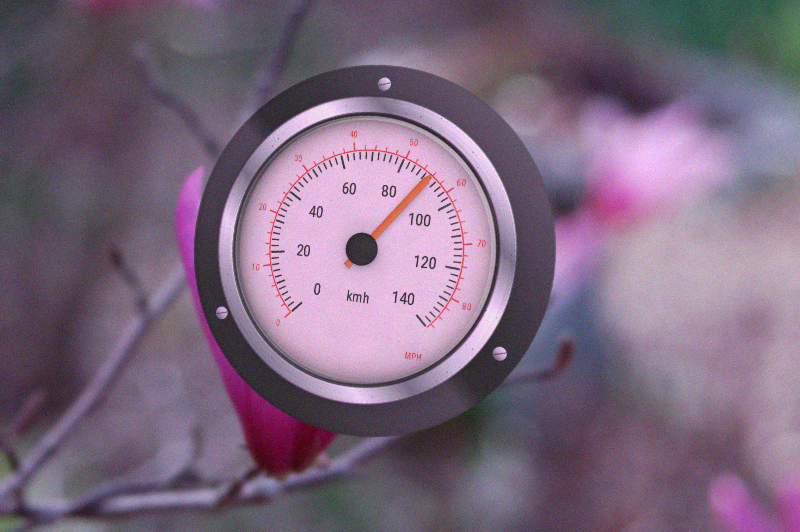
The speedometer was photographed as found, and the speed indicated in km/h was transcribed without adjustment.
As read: 90 km/h
